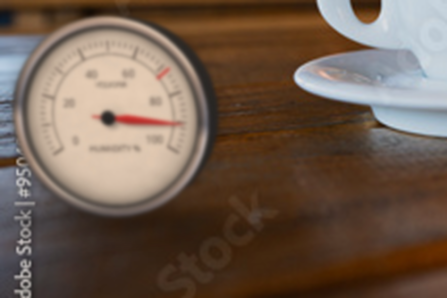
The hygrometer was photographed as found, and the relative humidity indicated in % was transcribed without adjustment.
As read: 90 %
